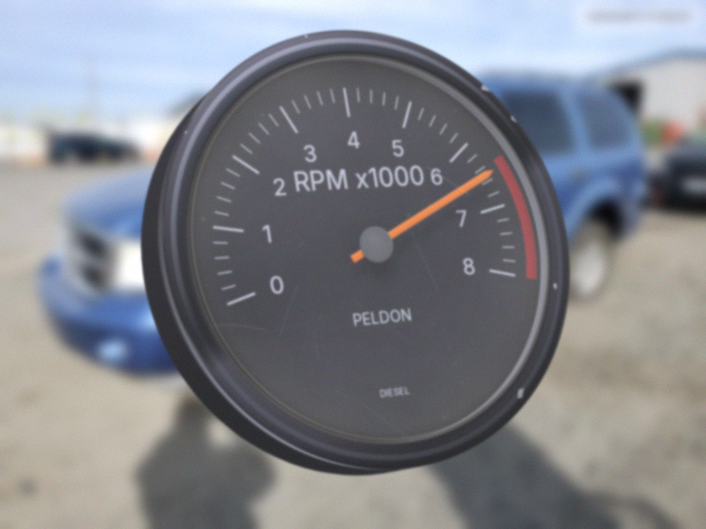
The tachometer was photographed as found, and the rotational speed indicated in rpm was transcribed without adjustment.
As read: 6500 rpm
